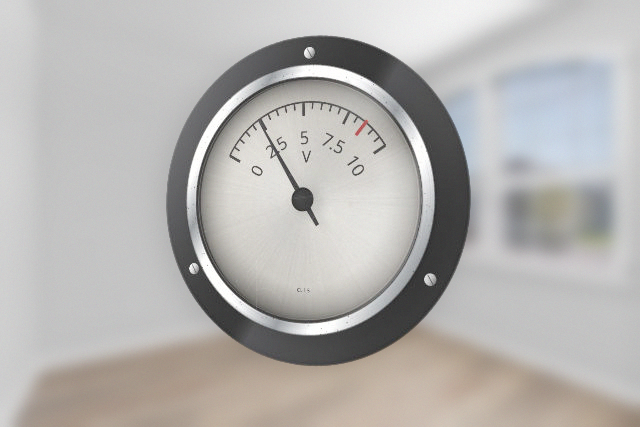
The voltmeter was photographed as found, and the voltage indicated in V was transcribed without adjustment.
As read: 2.5 V
